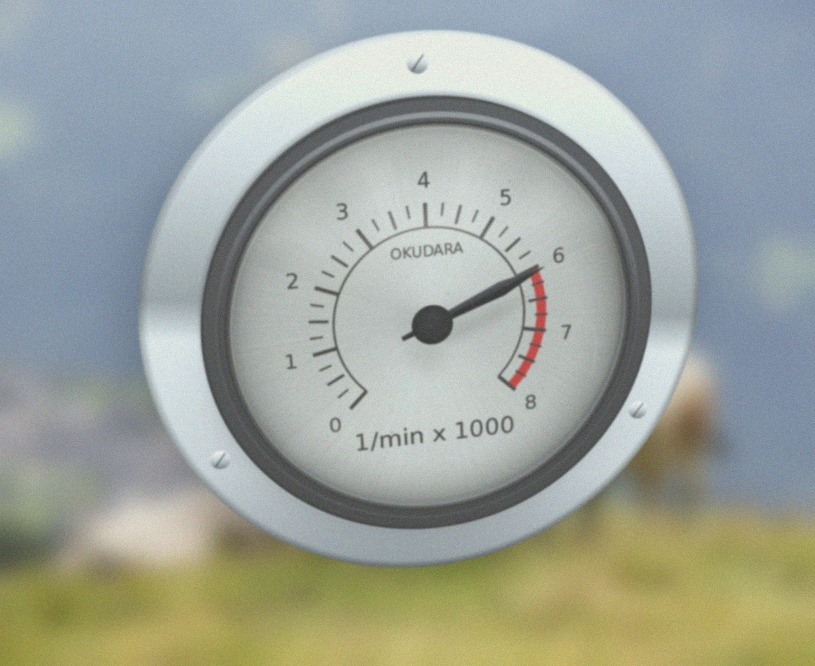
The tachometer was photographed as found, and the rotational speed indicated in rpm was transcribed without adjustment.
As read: 6000 rpm
